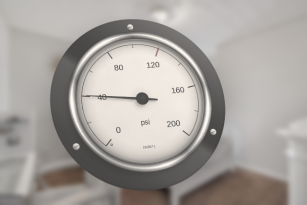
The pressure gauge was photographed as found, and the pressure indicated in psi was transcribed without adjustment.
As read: 40 psi
